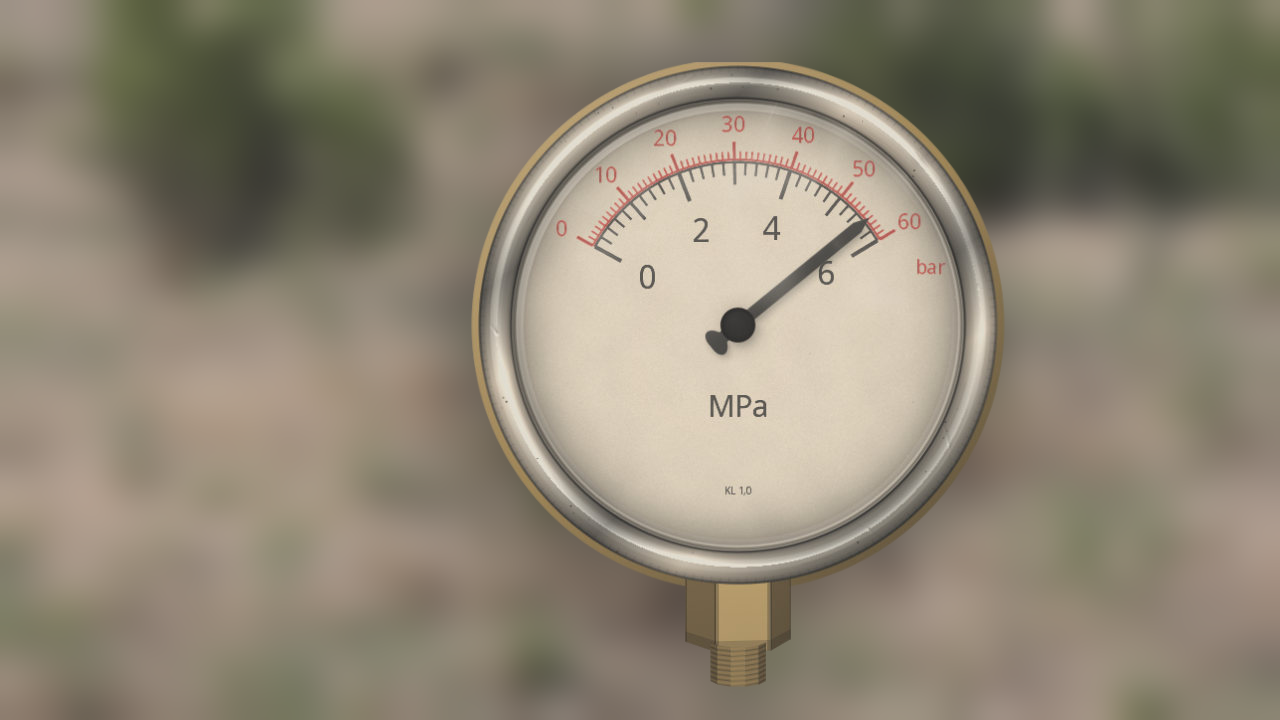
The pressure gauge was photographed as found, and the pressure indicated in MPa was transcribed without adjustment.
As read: 5.6 MPa
